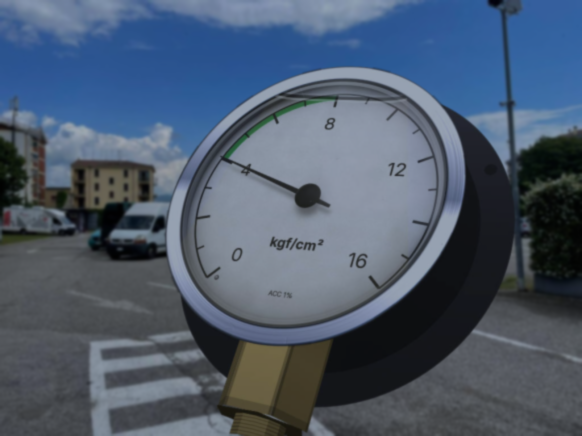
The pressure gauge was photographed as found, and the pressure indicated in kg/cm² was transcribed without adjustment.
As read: 4 kg/cm²
